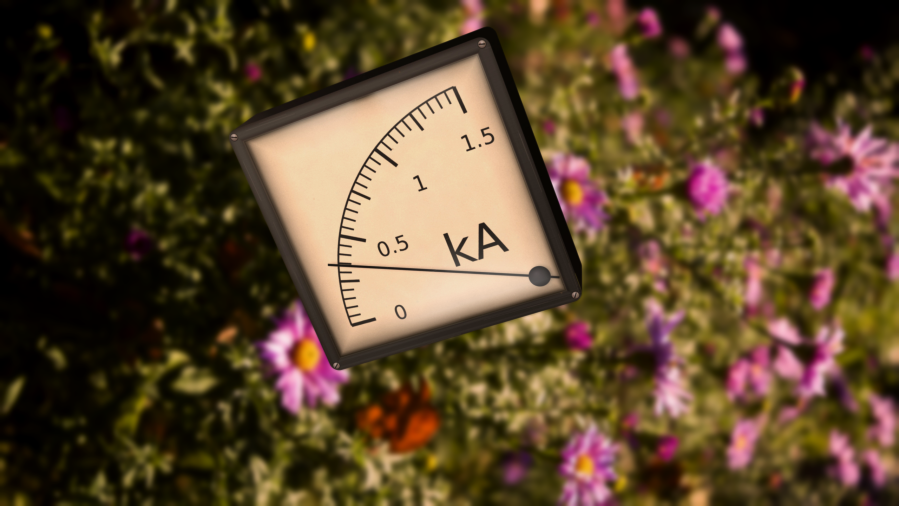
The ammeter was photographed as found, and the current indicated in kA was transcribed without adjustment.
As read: 0.35 kA
